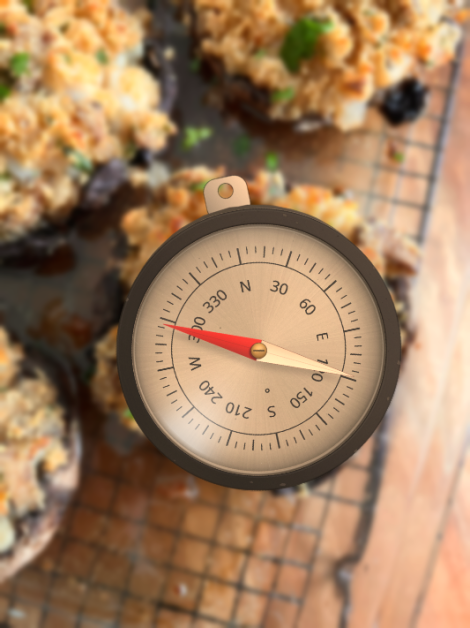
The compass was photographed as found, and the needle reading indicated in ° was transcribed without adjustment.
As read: 297.5 °
